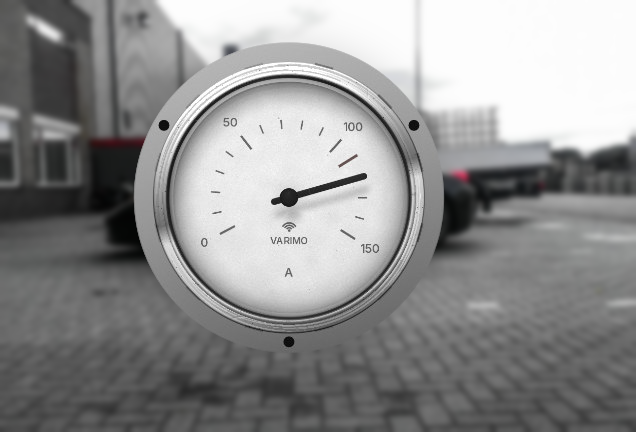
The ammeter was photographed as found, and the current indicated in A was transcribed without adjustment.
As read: 120 A
